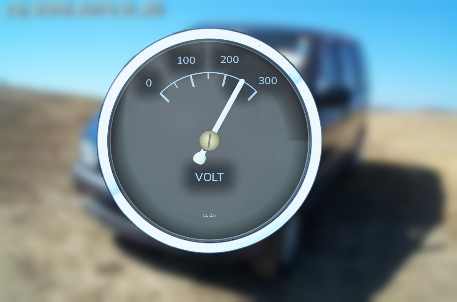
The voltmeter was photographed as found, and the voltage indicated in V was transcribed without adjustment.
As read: 250 V
